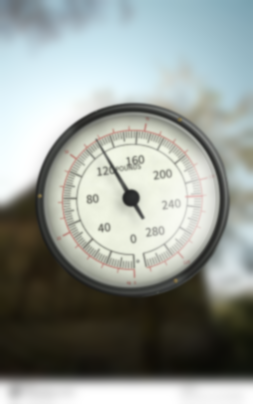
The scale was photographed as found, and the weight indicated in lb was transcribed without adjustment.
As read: 130 lb
